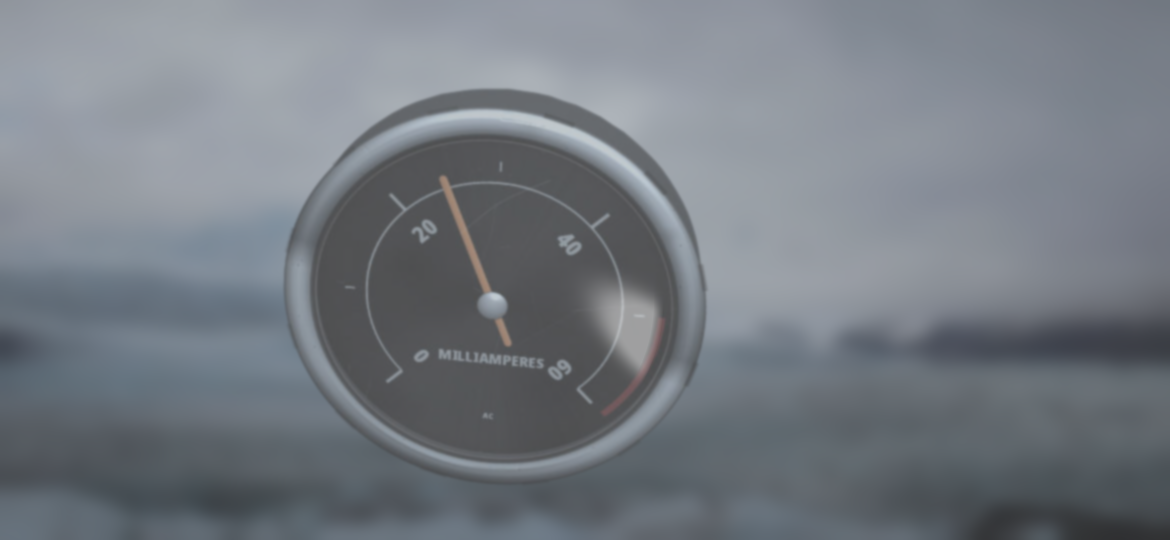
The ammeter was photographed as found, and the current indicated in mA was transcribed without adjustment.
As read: 25 mA
